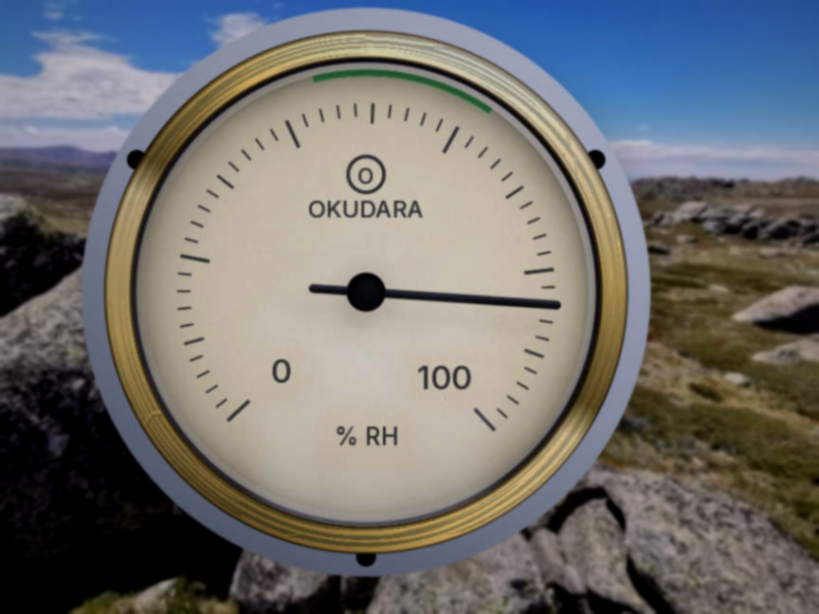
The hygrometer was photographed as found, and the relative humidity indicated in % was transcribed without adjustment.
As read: 84 %
